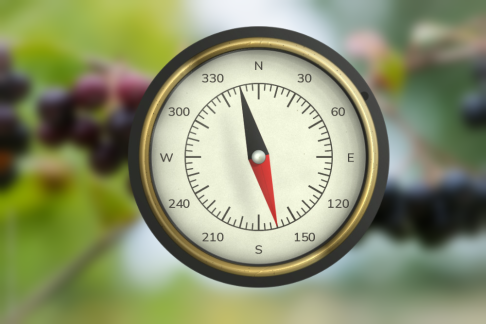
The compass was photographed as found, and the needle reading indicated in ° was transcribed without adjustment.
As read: 165 °
